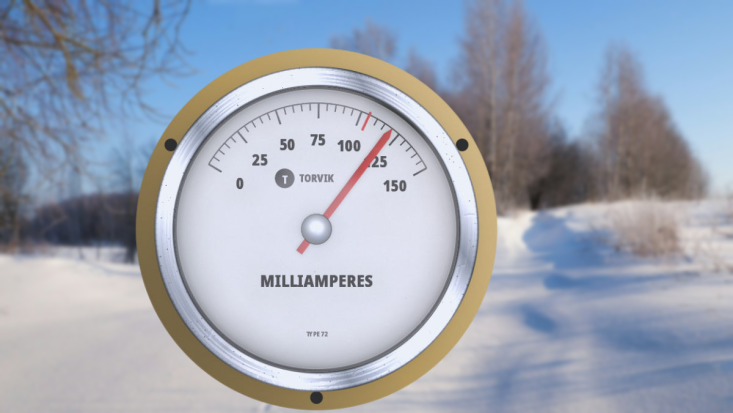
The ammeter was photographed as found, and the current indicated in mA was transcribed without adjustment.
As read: 120 mA
